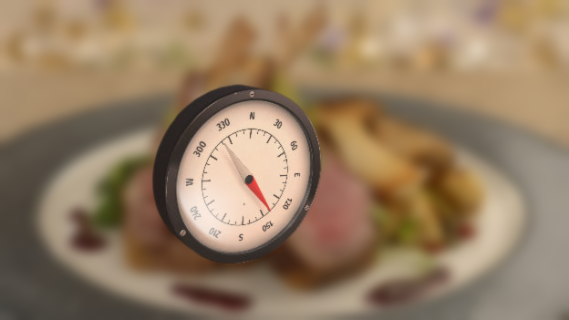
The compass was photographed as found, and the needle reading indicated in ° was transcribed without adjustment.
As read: 140 °
